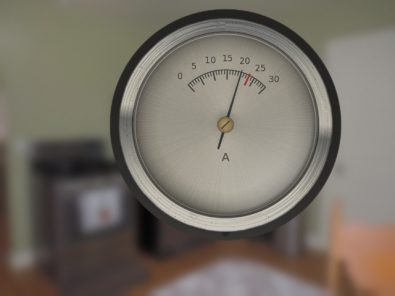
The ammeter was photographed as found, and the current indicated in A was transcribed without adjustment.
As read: 20 A
